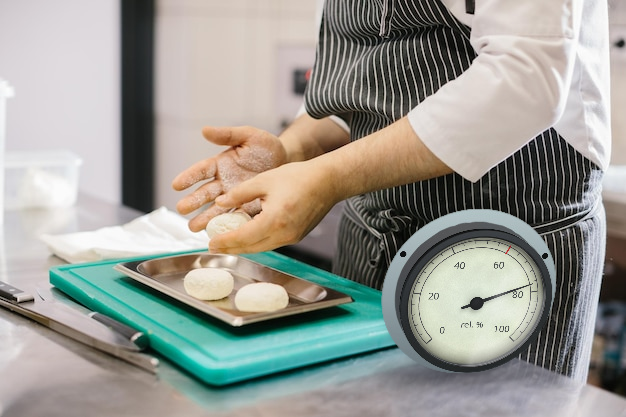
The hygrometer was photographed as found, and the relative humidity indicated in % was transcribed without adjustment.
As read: 76 %
